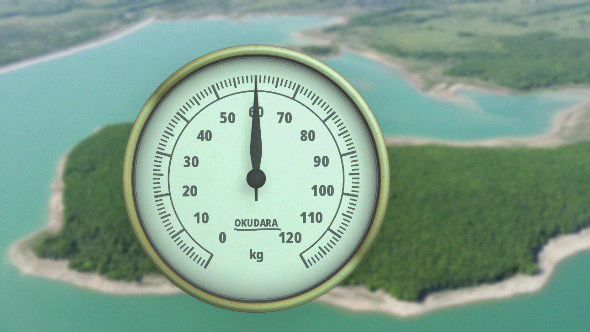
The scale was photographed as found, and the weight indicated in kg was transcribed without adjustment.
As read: 60 kg
